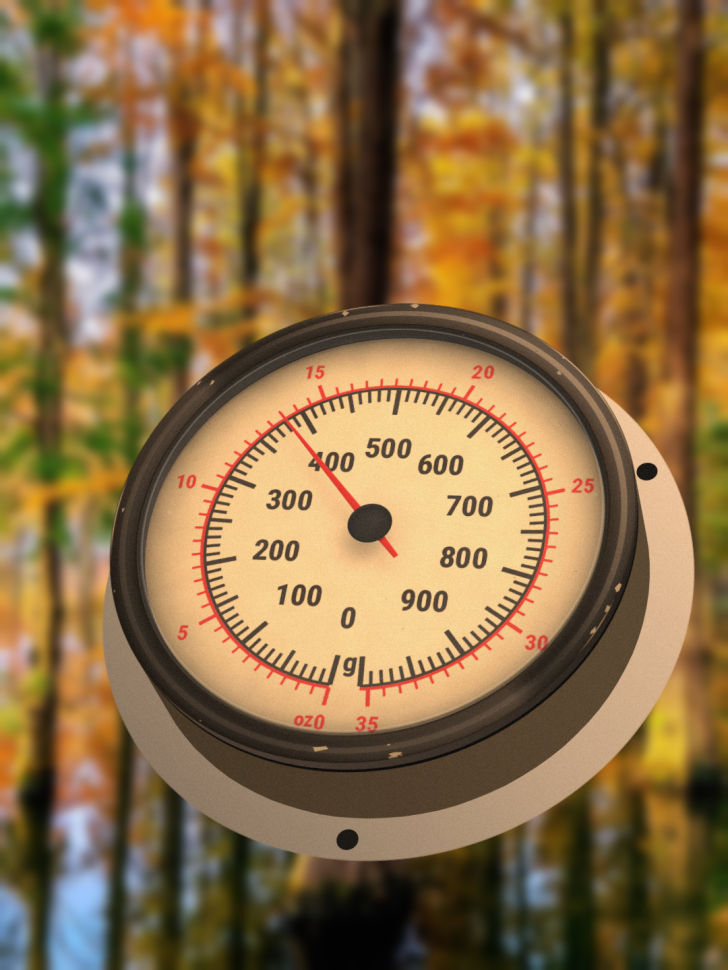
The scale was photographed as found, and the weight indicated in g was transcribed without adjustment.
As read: 380 g
